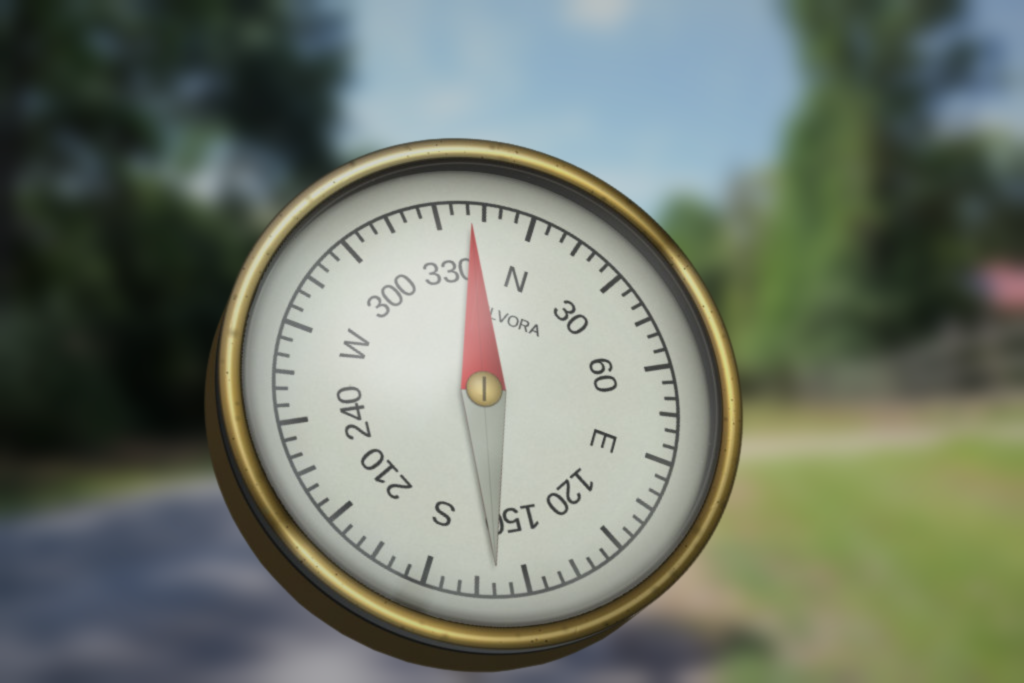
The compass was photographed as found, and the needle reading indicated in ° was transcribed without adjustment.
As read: 340 °
